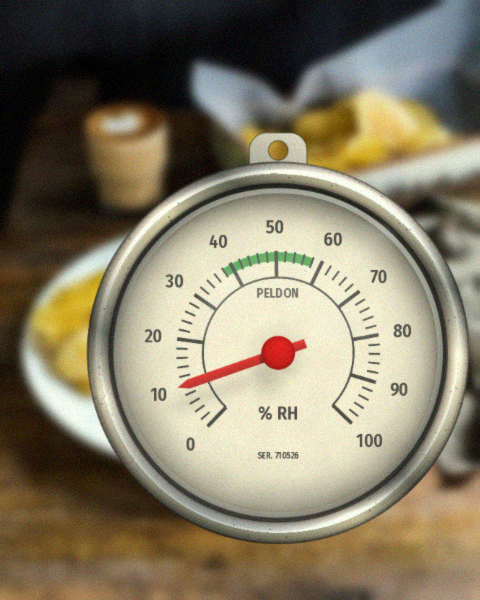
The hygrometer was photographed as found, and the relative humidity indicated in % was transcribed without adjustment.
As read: 10 %
